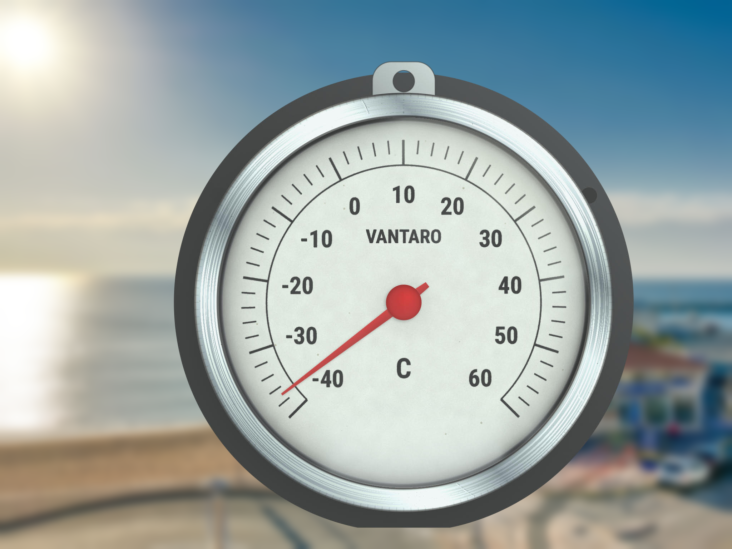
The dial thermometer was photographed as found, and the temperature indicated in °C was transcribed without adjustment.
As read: -37 °C
